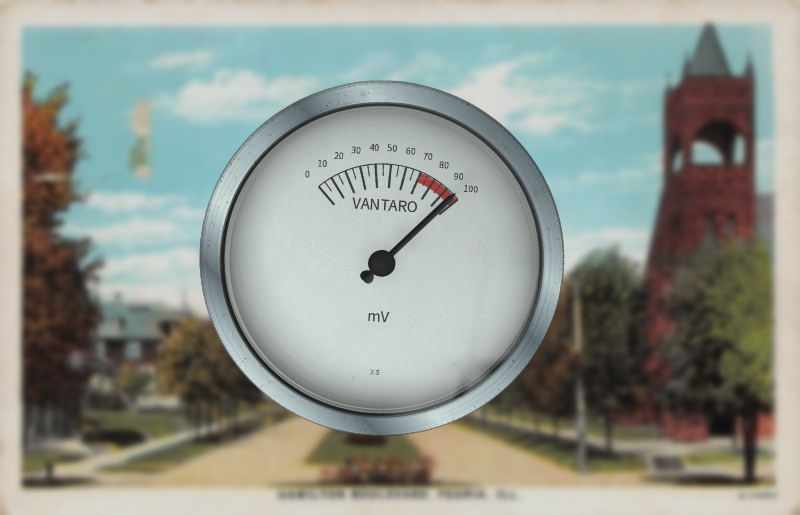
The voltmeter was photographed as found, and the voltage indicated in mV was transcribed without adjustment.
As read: 95 mV
